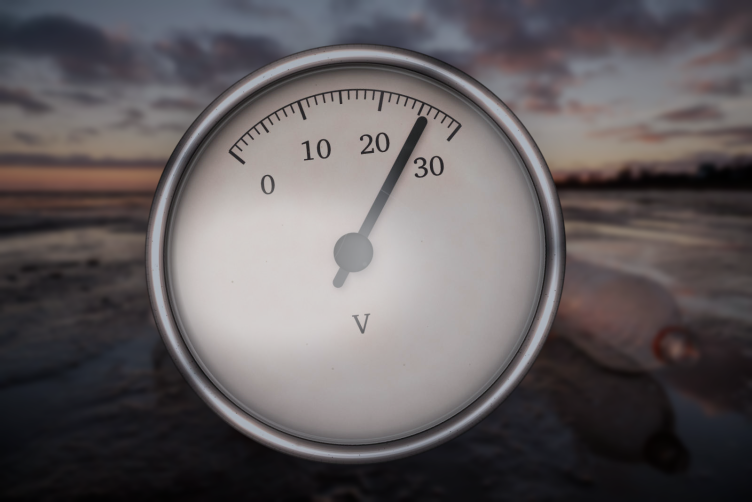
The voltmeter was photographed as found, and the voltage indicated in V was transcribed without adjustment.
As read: 26 V
